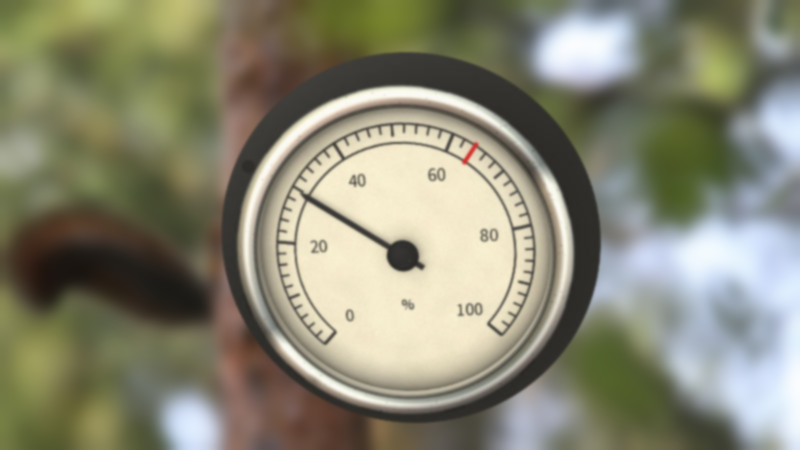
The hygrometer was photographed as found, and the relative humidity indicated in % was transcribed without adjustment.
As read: 30 %
